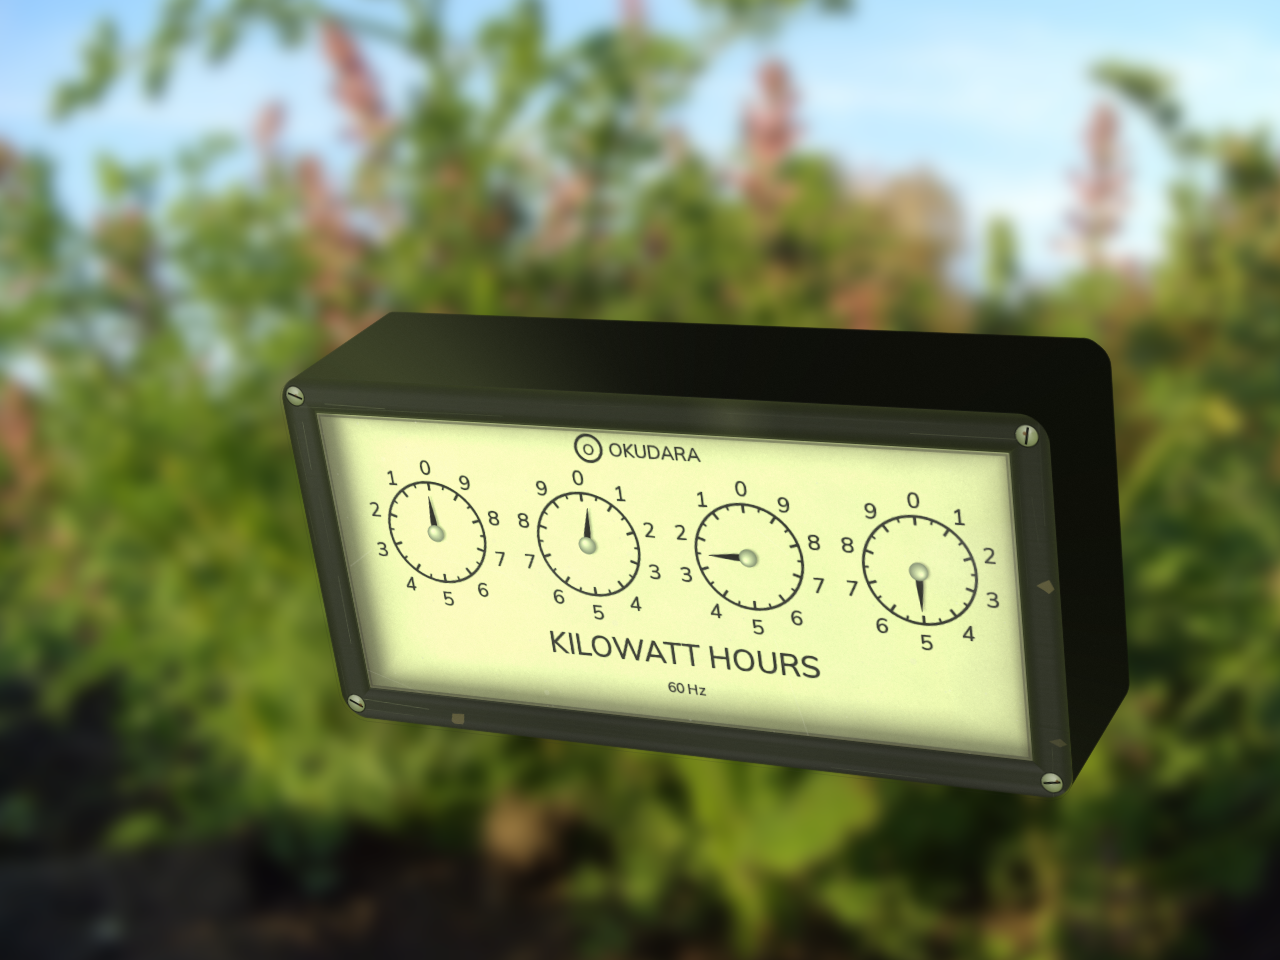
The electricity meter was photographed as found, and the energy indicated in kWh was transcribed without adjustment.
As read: 25 kWh
